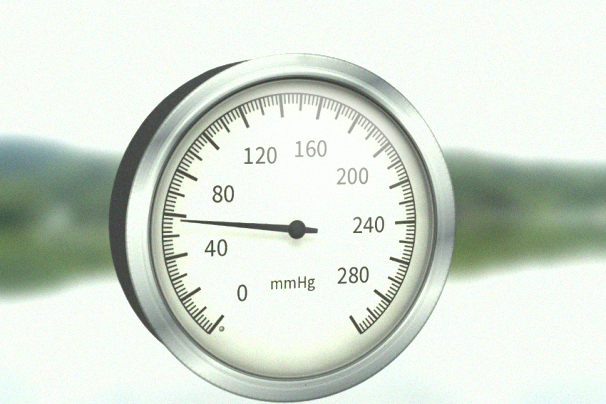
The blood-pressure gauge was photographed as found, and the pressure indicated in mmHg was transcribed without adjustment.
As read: 58 mmHg
